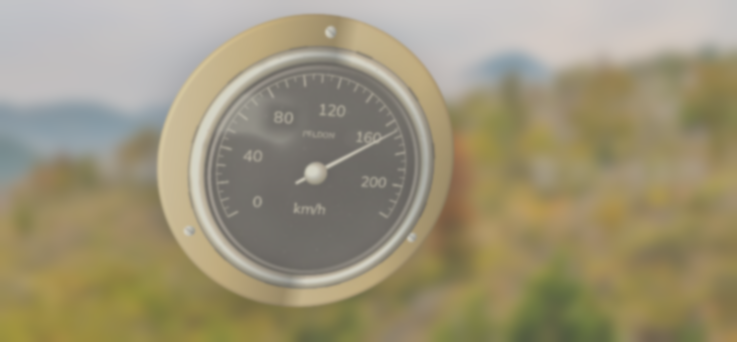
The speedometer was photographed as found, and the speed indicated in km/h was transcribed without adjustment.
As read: 165 km/h
